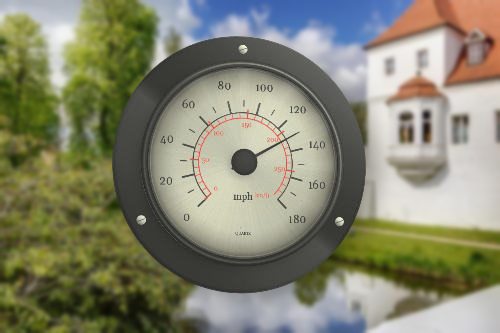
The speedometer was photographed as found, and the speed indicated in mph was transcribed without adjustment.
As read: 130 mph
